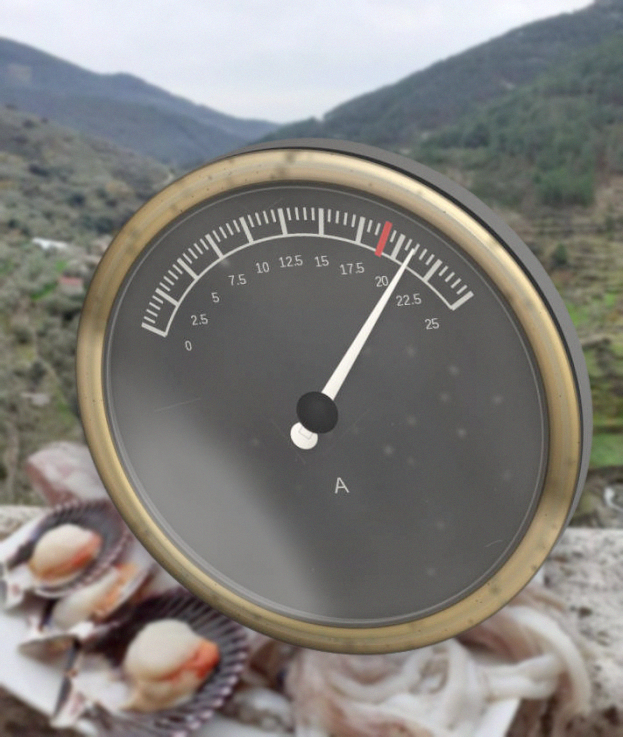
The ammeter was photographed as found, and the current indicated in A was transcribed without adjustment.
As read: 21 A
